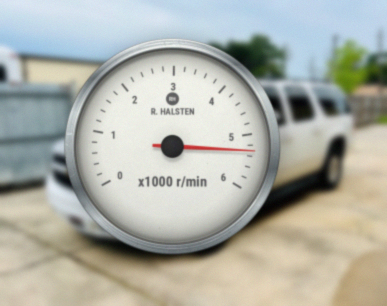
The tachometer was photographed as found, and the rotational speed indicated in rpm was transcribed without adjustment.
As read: 5300 rpm
